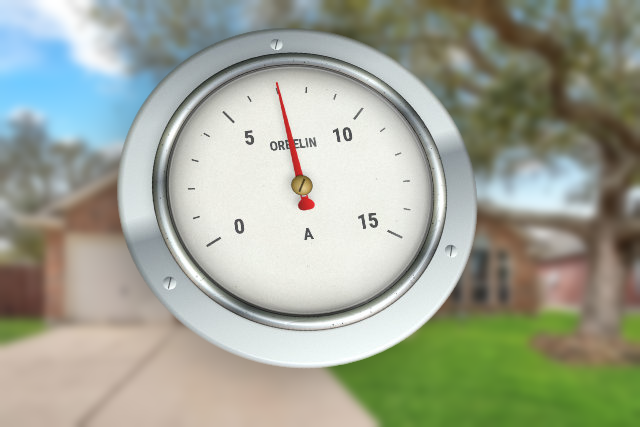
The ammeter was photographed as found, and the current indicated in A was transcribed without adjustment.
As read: 7 A
